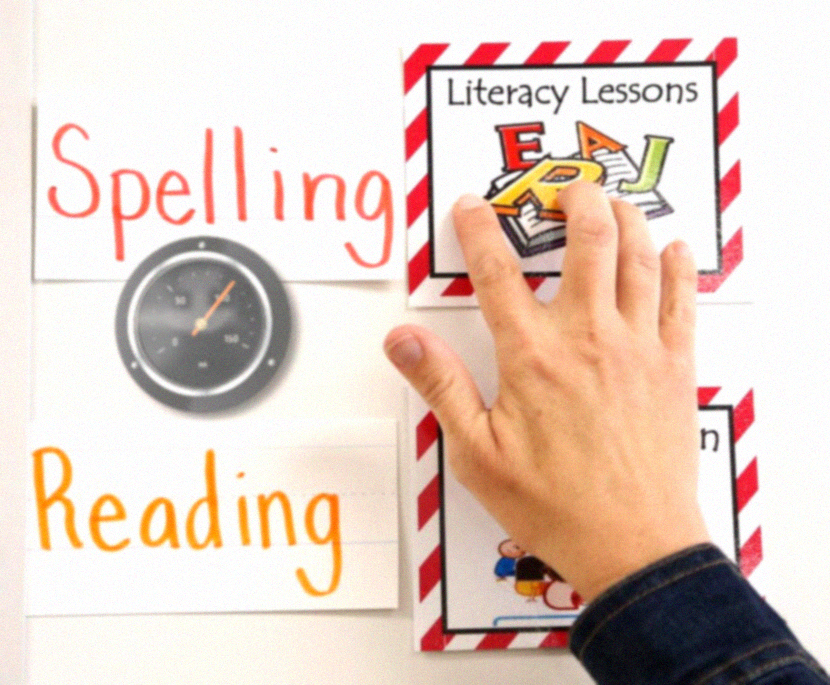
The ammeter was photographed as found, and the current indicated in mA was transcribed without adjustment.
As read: 100 mA
